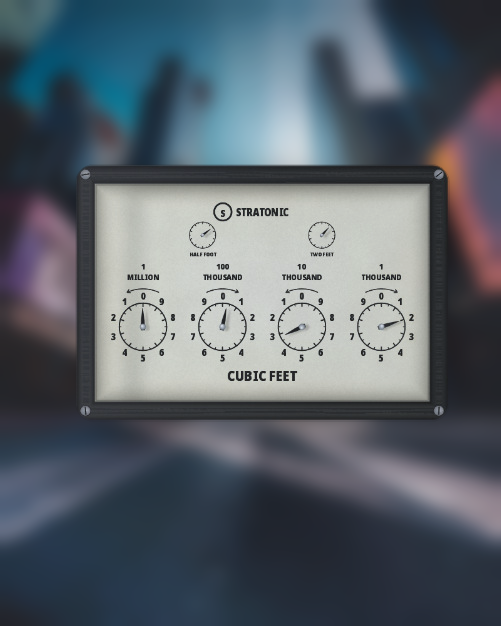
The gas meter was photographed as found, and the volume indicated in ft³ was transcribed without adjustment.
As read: 3200 ft³
